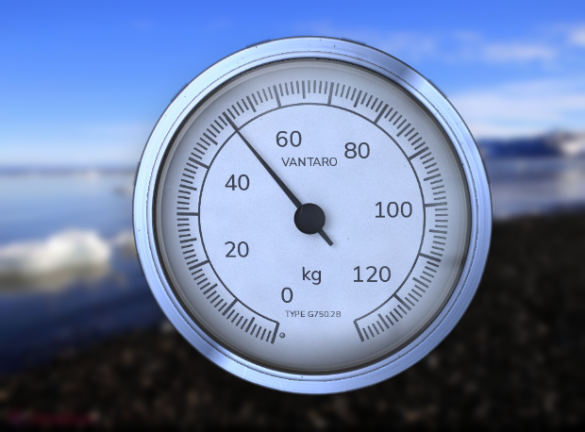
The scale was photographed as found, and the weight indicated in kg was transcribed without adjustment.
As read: 50 kg
